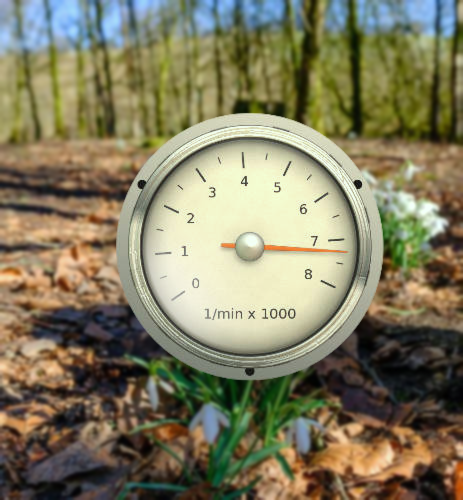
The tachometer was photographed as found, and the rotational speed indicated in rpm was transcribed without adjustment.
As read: 7250 rpm
